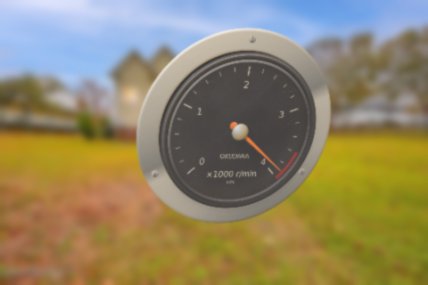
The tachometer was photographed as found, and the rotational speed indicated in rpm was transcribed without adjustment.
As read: 3900 rpm
